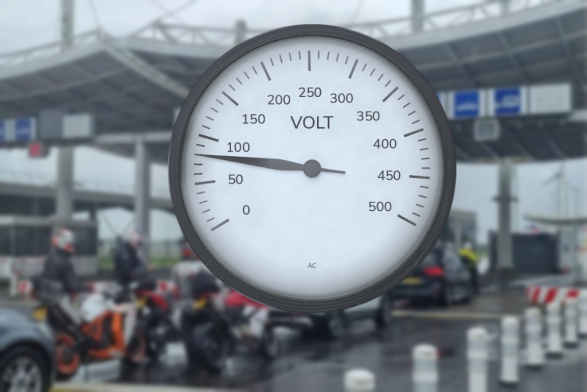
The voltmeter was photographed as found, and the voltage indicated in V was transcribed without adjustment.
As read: 80 V
